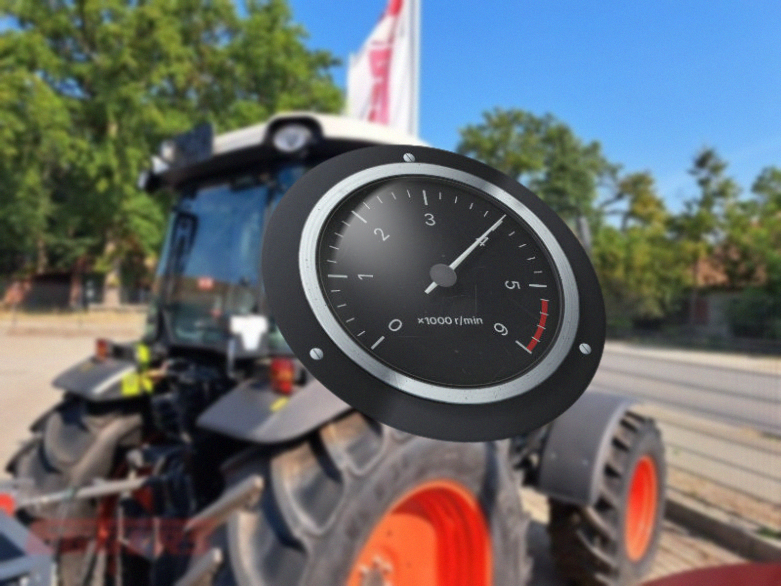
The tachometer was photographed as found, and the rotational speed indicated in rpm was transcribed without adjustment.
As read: 4000 rpm
